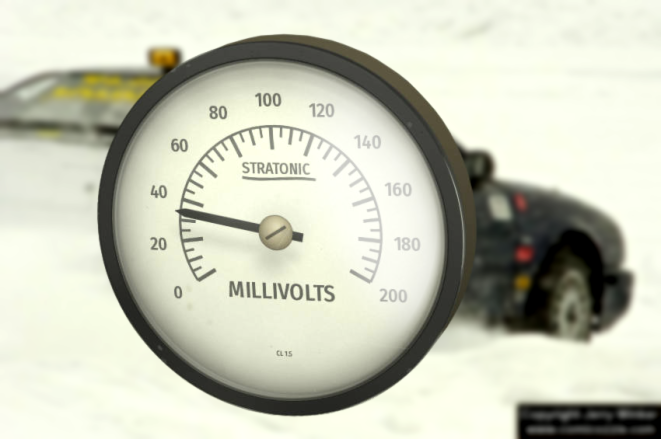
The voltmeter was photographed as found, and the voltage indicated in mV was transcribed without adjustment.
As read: 35 mV
